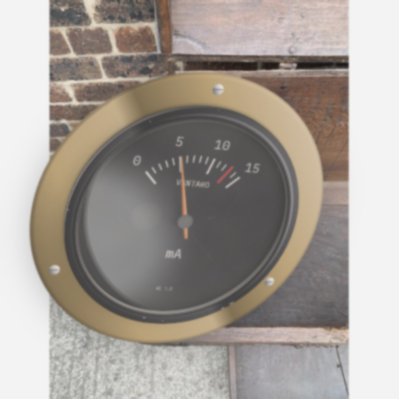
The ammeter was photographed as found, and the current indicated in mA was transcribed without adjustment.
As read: 5 mA
